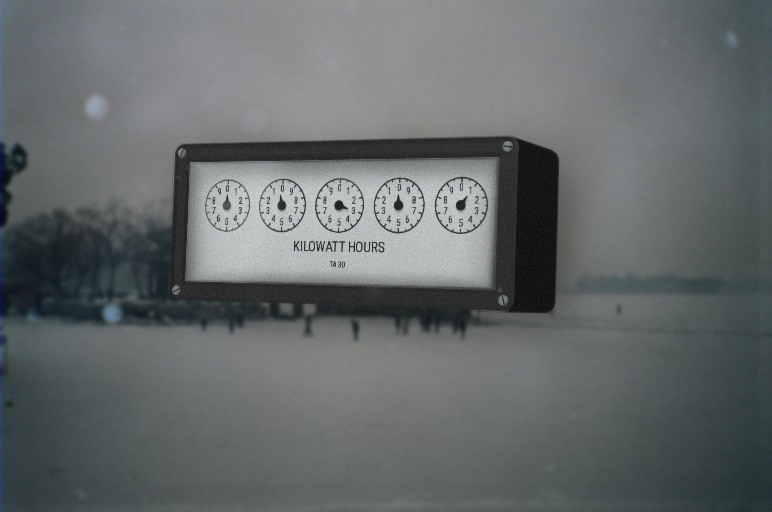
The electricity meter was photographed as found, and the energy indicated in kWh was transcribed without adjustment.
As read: 301 kWh
